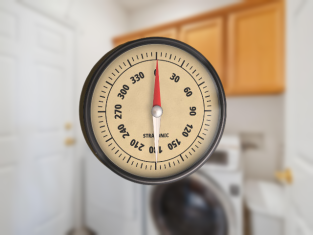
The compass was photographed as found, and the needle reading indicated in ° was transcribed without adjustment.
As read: 0 °
